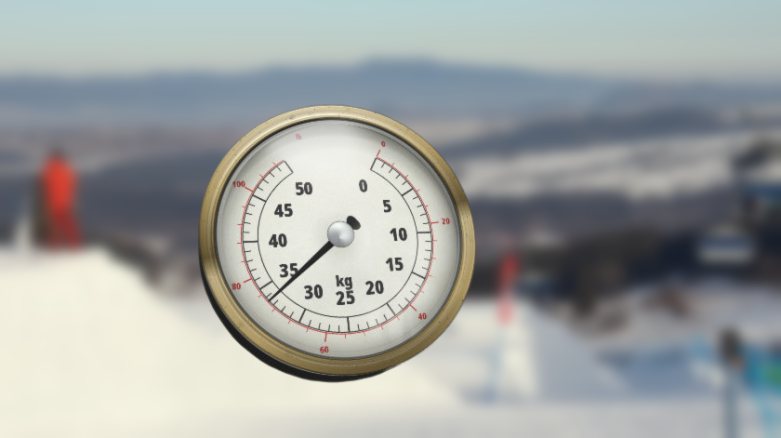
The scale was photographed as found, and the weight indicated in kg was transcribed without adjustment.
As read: 33.5 kg
